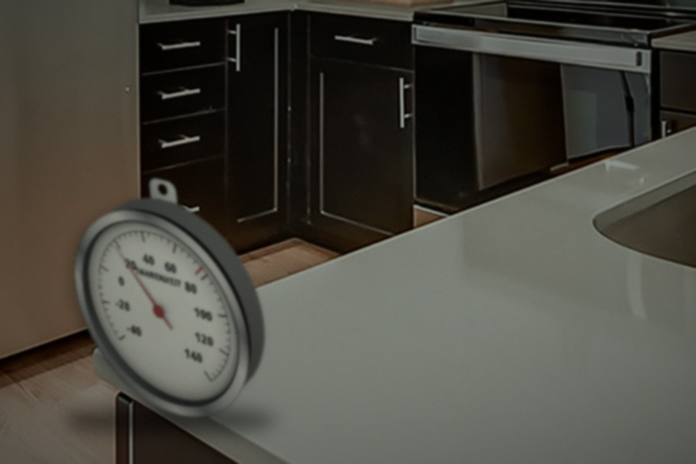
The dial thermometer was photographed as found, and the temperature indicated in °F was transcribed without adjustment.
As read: 20 °F
